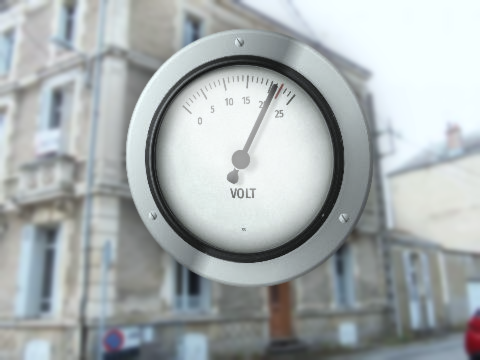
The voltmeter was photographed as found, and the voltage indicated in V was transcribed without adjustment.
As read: 21 V
